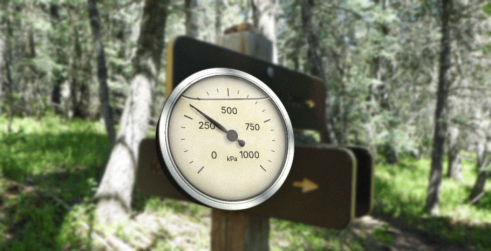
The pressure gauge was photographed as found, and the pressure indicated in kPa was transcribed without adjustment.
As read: 300 kPa
